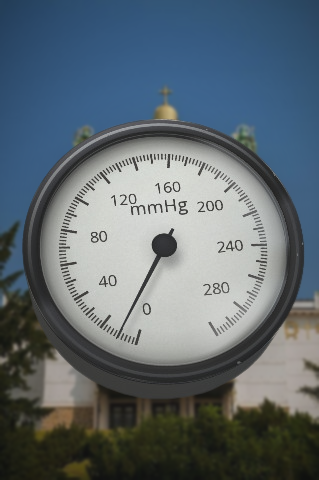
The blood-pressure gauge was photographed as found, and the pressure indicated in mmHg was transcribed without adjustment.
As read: 10 mmHg
